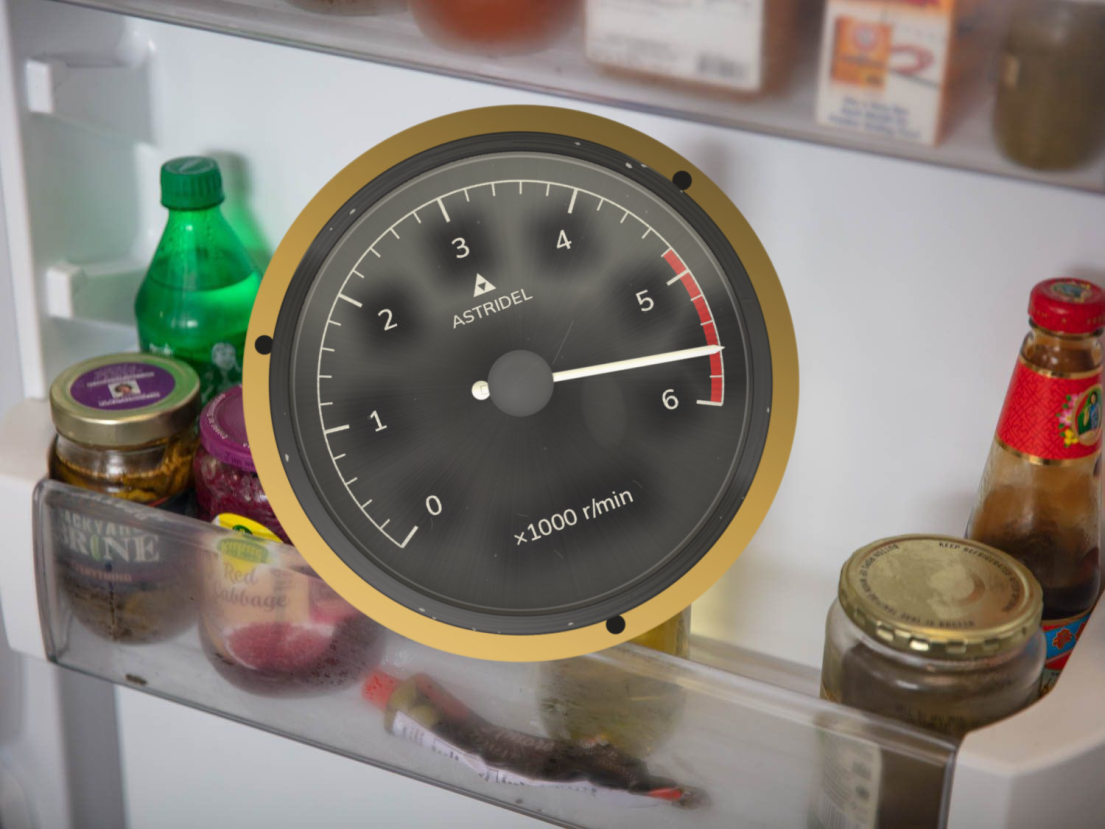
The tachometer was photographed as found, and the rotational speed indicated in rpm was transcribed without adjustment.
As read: 5600 rpm
